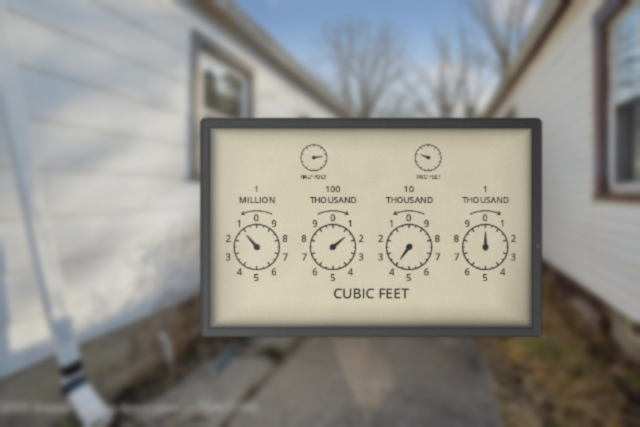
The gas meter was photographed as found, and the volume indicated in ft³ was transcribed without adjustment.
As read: 114000 ft³
